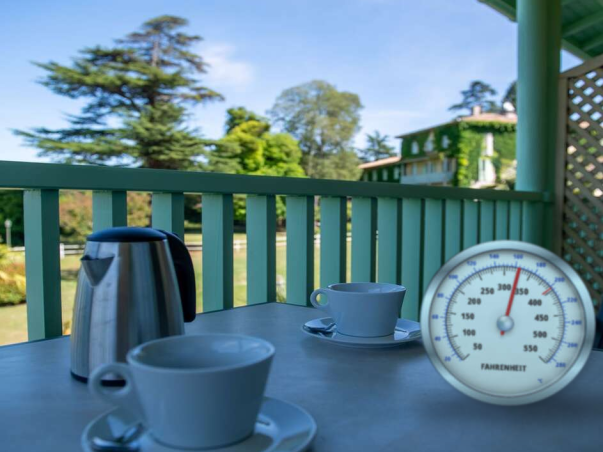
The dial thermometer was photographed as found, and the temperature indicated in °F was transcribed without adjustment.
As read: 325 °F
